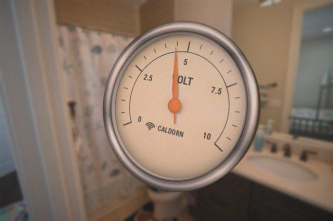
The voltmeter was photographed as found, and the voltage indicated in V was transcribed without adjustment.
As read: 4.5 V
